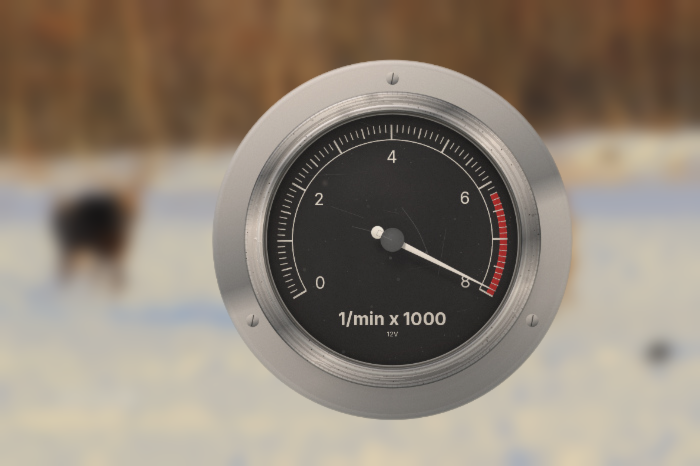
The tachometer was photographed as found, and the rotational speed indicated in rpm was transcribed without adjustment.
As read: 7900 rpm
